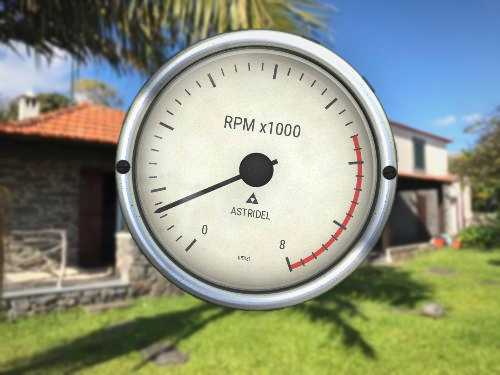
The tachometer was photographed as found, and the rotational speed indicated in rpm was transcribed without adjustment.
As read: 700 rpm
